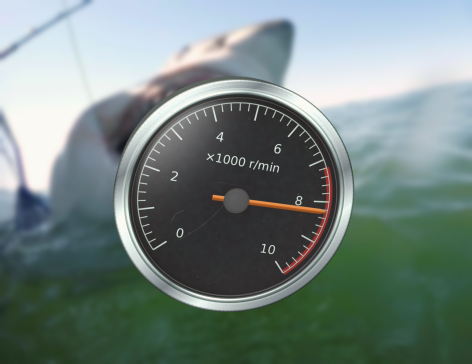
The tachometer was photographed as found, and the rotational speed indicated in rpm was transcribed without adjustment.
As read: 8200 rpm
